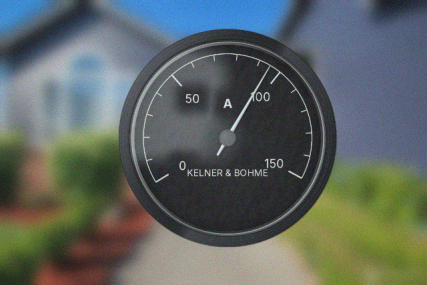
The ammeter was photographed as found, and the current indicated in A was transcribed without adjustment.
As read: 95 A
